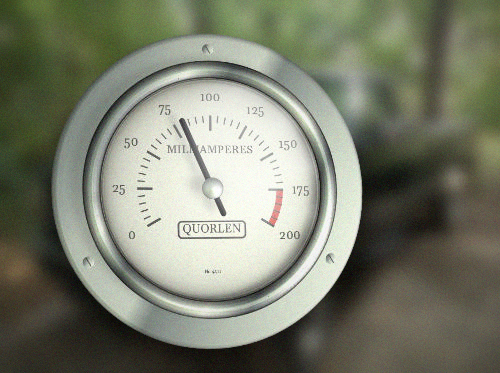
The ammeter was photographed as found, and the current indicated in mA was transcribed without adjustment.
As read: 80 mA
